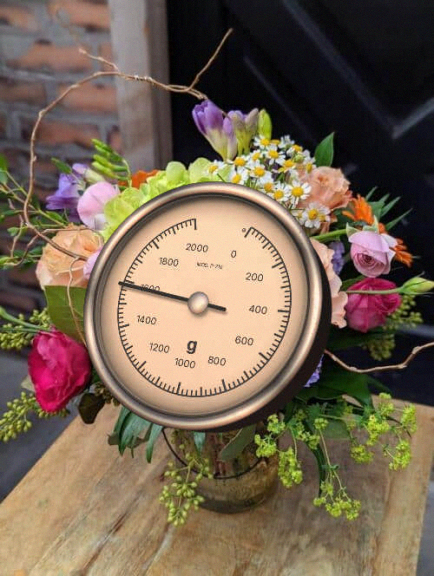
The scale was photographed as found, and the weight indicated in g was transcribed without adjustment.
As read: 1580 g
